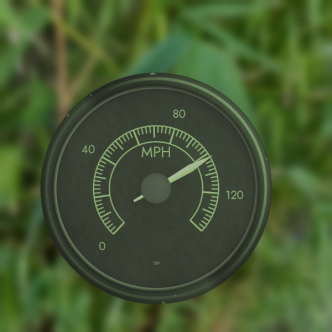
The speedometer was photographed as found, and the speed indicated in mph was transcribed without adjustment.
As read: 102 mph
